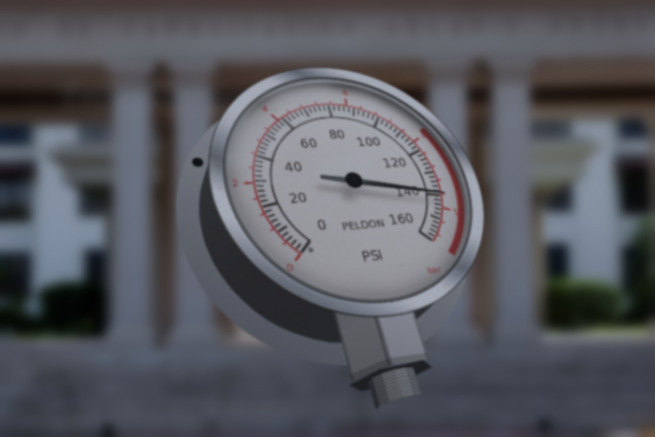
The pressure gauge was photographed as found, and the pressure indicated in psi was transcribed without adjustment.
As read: 140 psi
